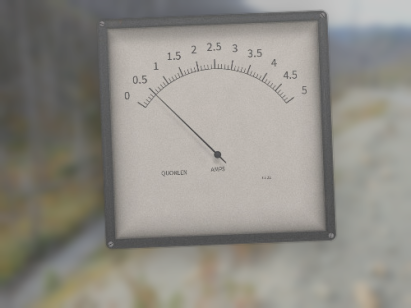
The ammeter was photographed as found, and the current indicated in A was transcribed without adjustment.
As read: 0.5 A
